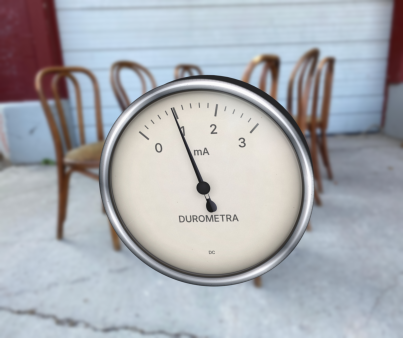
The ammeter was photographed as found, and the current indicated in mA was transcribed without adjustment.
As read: 1 mA
